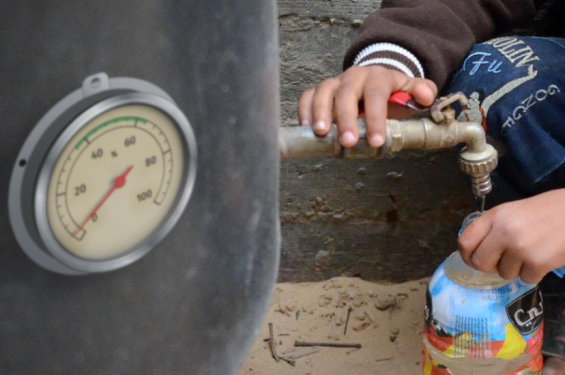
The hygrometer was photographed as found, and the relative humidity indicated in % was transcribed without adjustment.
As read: 4 %
